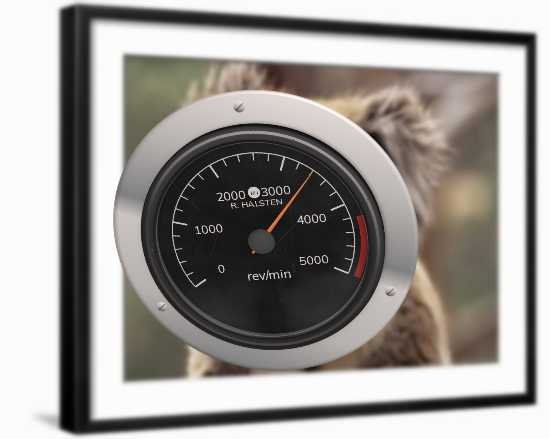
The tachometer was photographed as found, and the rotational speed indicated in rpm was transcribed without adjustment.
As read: 3400 rpm
